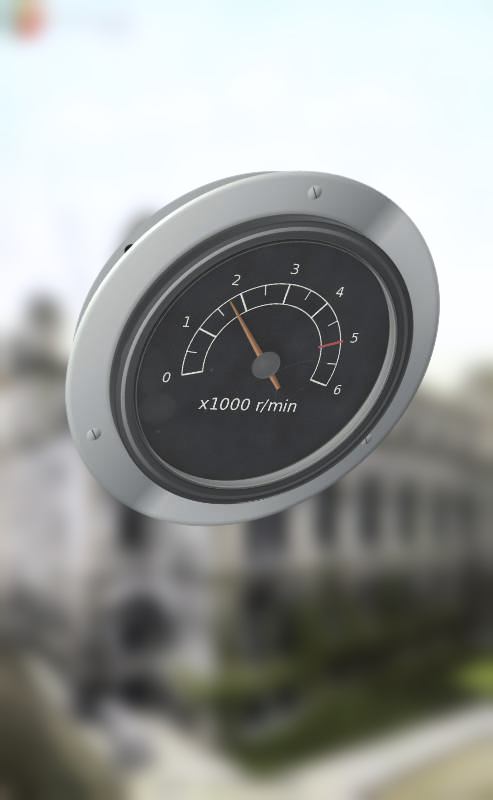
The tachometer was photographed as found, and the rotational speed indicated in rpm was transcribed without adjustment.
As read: 1750 rpm
